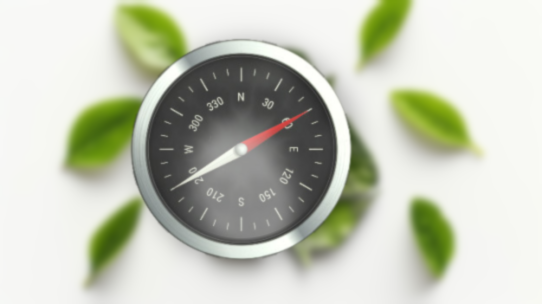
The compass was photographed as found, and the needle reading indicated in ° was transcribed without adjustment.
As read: 60 °
